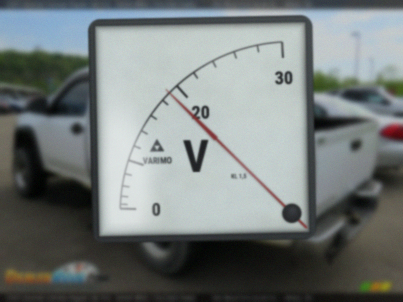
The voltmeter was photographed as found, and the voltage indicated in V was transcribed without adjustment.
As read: 19 V
